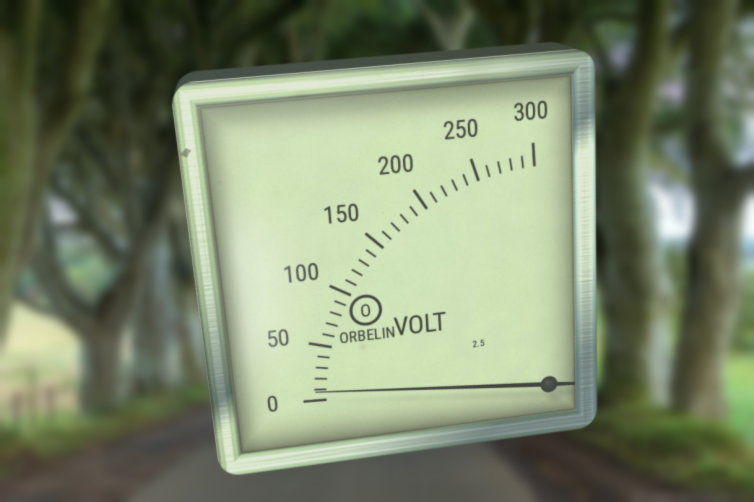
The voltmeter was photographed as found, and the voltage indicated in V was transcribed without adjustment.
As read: 10 V
